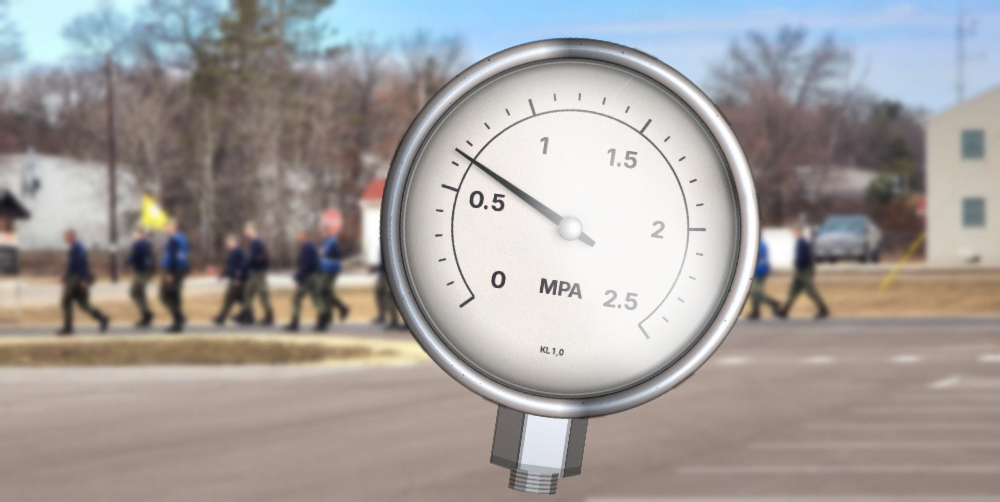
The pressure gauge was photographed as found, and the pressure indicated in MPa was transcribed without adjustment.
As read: 0.65 MPa
